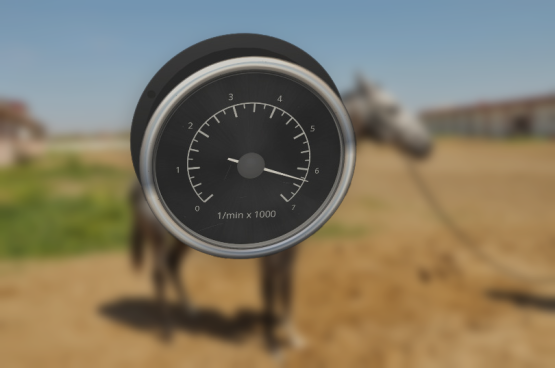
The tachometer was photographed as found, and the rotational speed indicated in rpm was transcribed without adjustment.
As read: 6250 rpm
